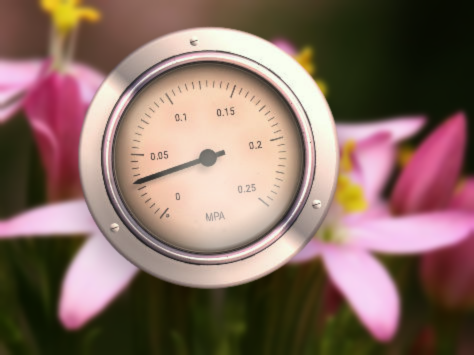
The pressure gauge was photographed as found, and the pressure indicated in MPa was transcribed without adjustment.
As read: 0.03 MPa
